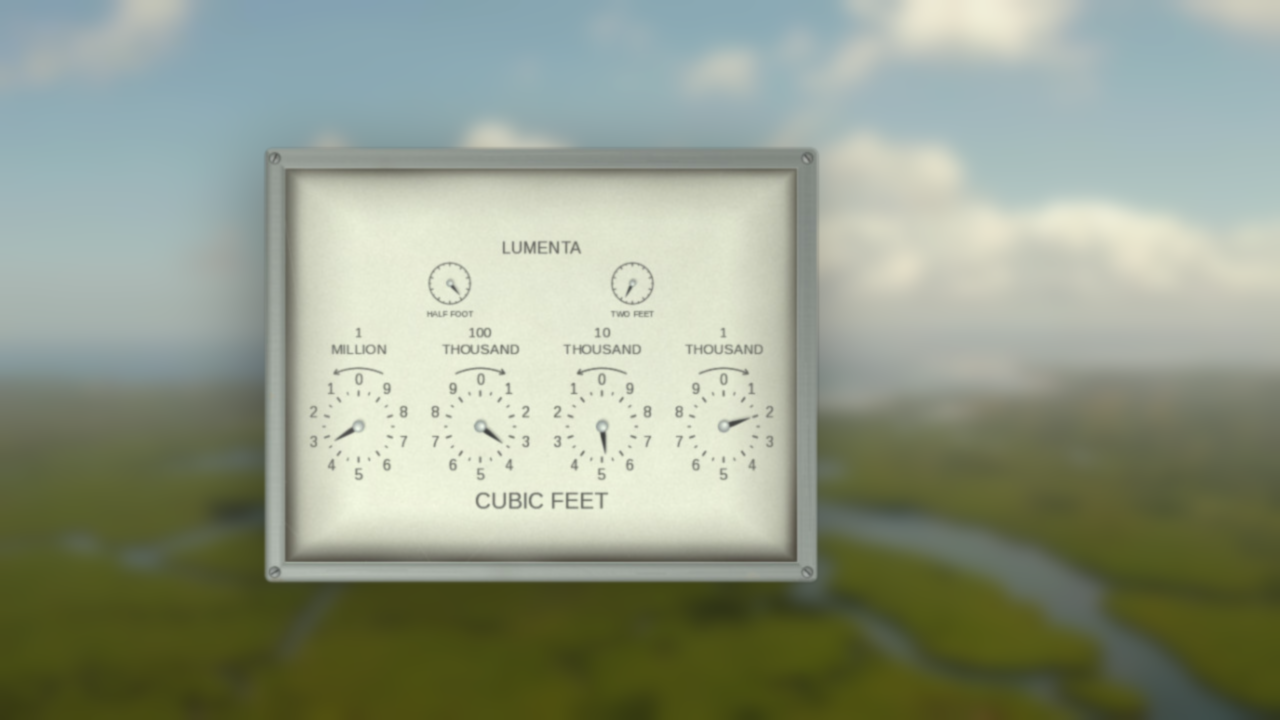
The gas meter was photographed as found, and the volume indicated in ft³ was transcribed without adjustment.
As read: 335200 ft³
